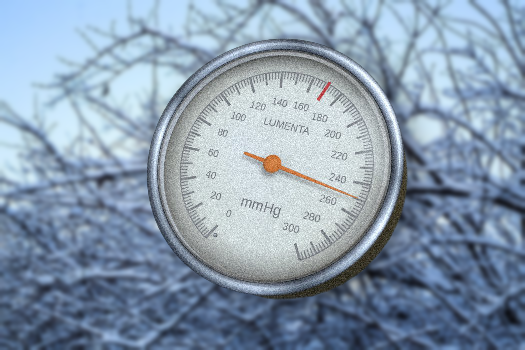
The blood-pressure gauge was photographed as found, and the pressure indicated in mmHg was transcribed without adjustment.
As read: 250 mmHg
